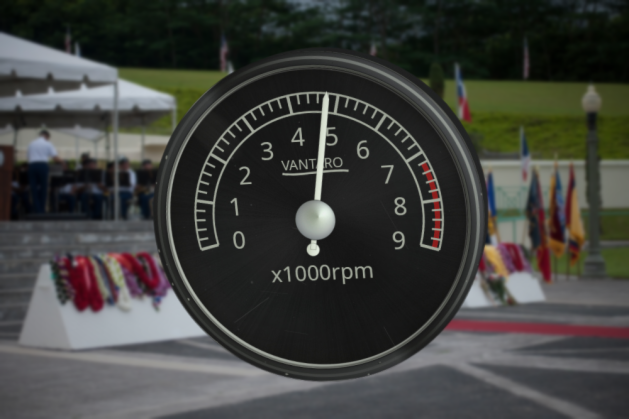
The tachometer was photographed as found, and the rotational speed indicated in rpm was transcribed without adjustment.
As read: 4800 rpm
